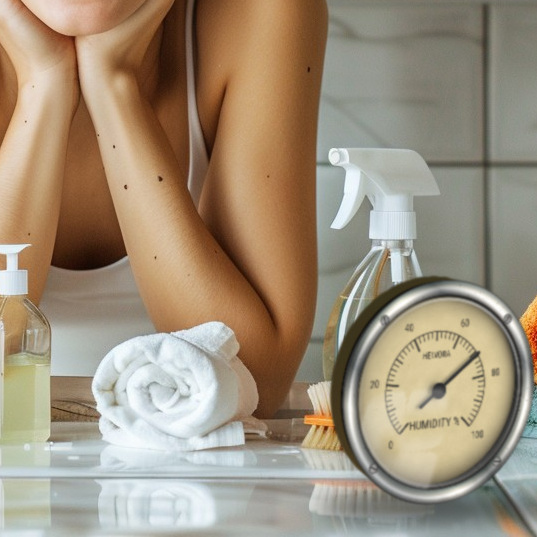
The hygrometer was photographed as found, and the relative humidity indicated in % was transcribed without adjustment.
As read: 70 %
